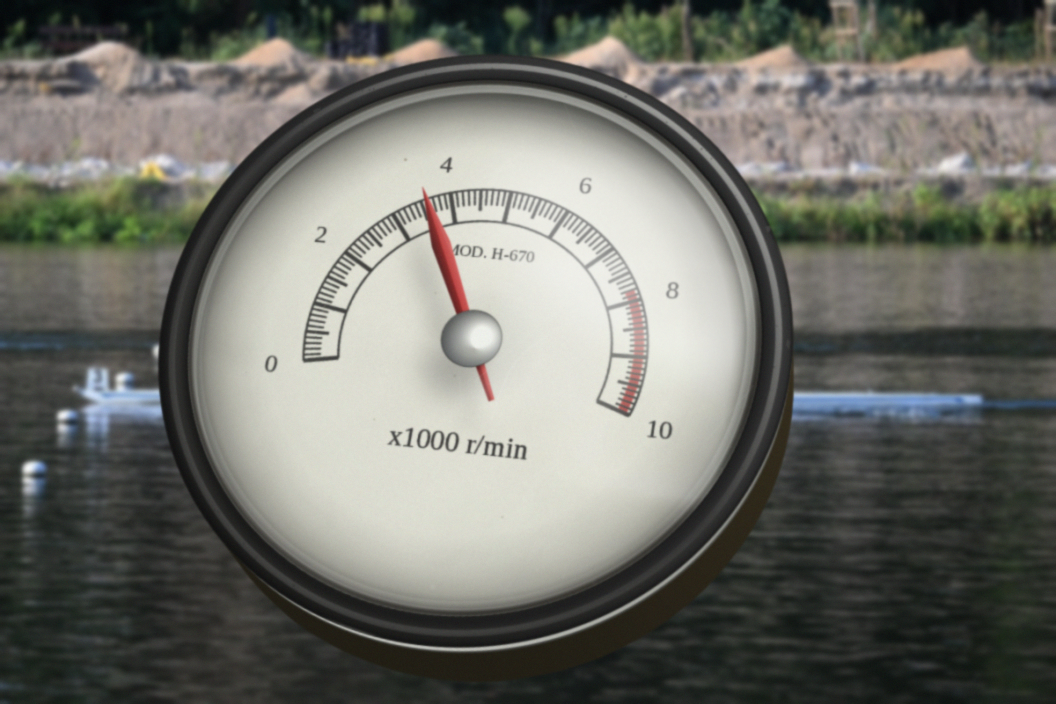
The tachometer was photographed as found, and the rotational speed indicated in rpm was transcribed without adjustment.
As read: 3600 rpm
